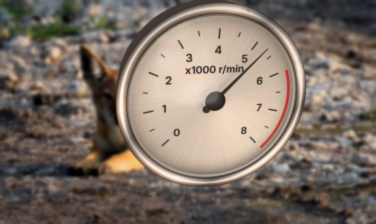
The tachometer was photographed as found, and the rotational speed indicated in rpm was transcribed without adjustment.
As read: 5250 rpm
